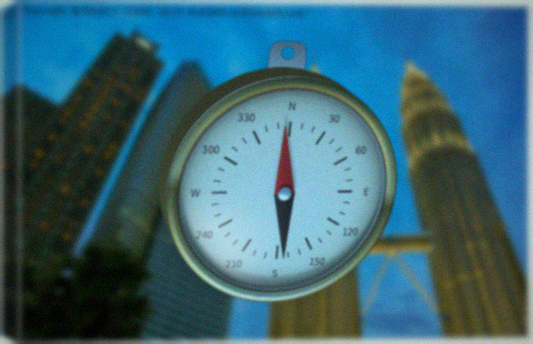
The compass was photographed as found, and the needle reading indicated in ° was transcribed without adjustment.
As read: 355 °
